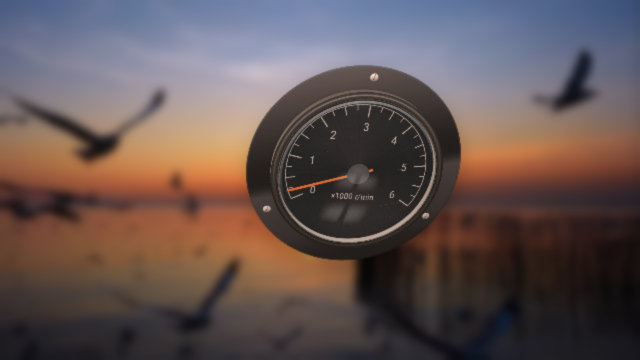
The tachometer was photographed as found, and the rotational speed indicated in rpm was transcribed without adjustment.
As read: 250 rpm
